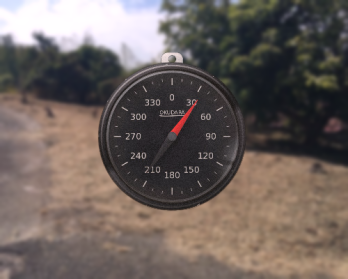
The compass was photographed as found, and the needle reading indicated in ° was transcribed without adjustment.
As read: 35 °
